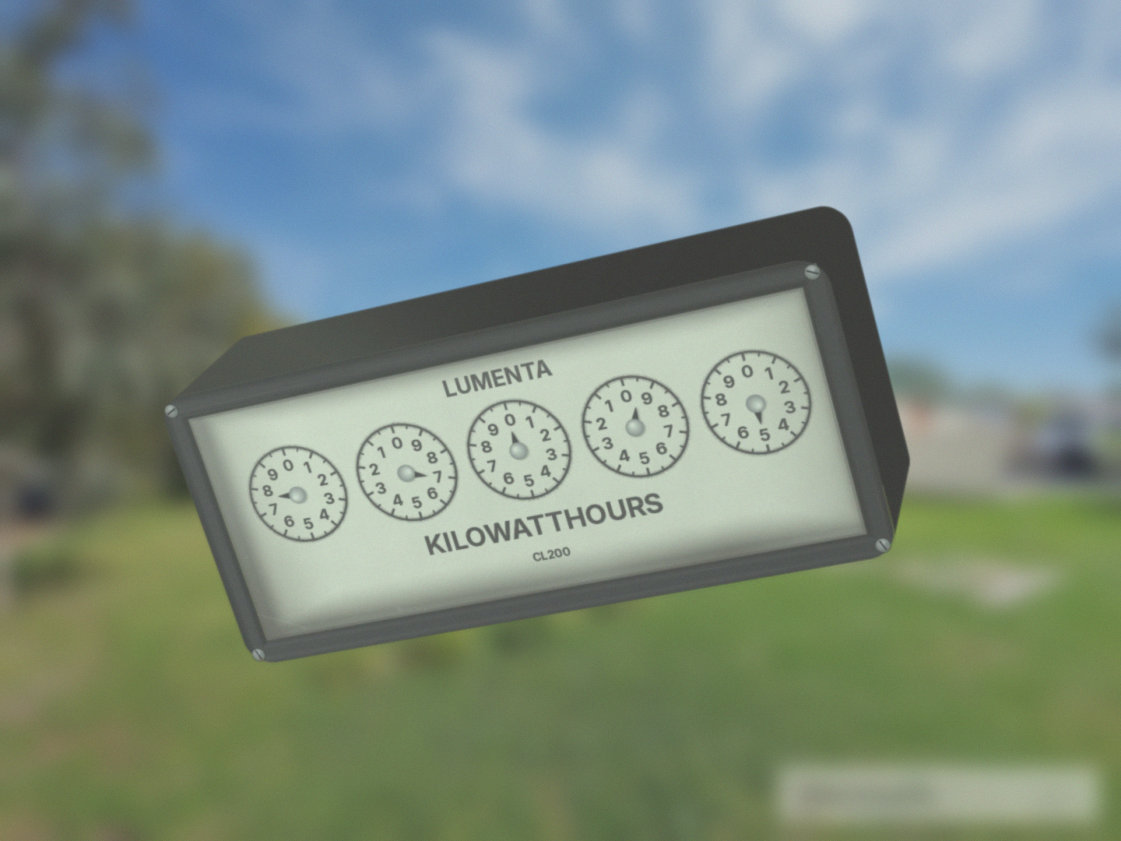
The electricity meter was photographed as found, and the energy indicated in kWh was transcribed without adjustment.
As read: 76995 kWh
